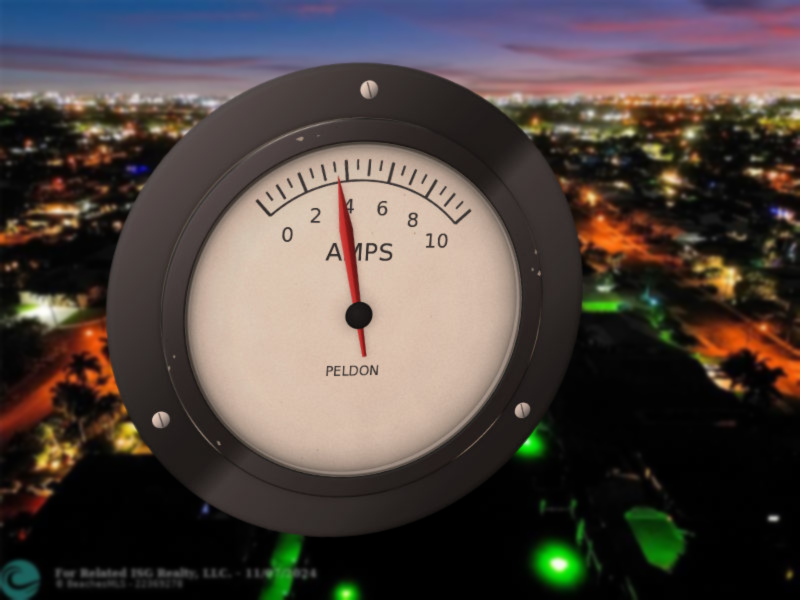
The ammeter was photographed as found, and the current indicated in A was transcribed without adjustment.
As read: 3.5 A
